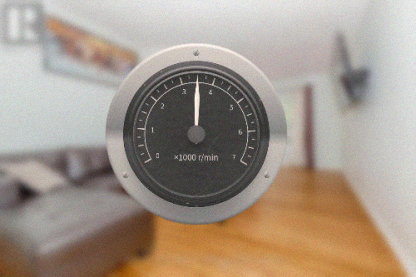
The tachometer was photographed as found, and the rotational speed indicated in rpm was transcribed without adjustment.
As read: 3500 rpm
